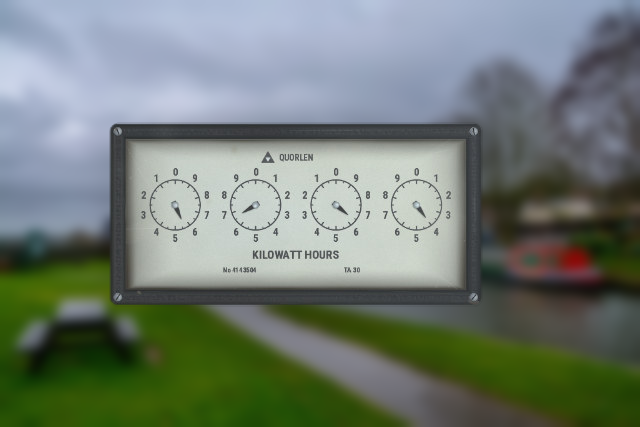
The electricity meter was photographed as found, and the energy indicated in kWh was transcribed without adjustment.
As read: 5664 kWh
